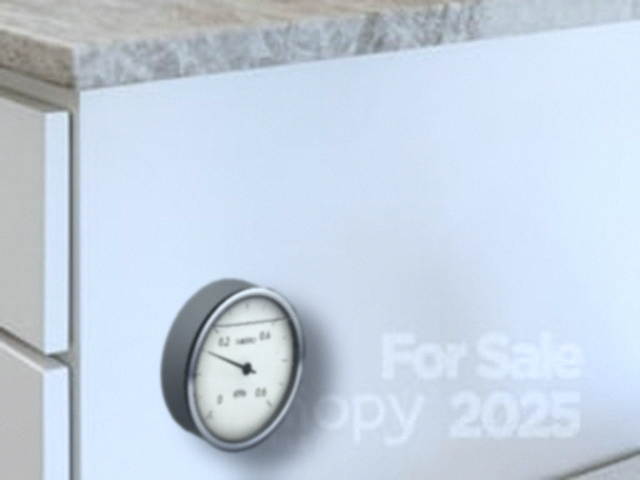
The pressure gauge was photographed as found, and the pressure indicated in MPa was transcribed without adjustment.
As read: 0.15 MPa
